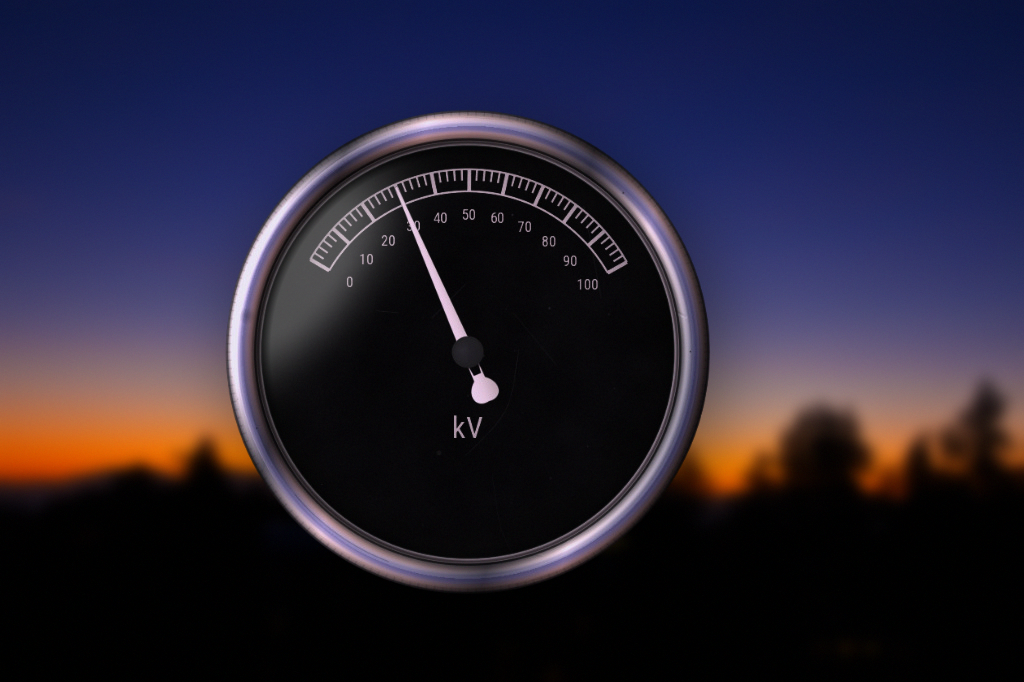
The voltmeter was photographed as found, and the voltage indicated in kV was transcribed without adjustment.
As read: 30 kV
